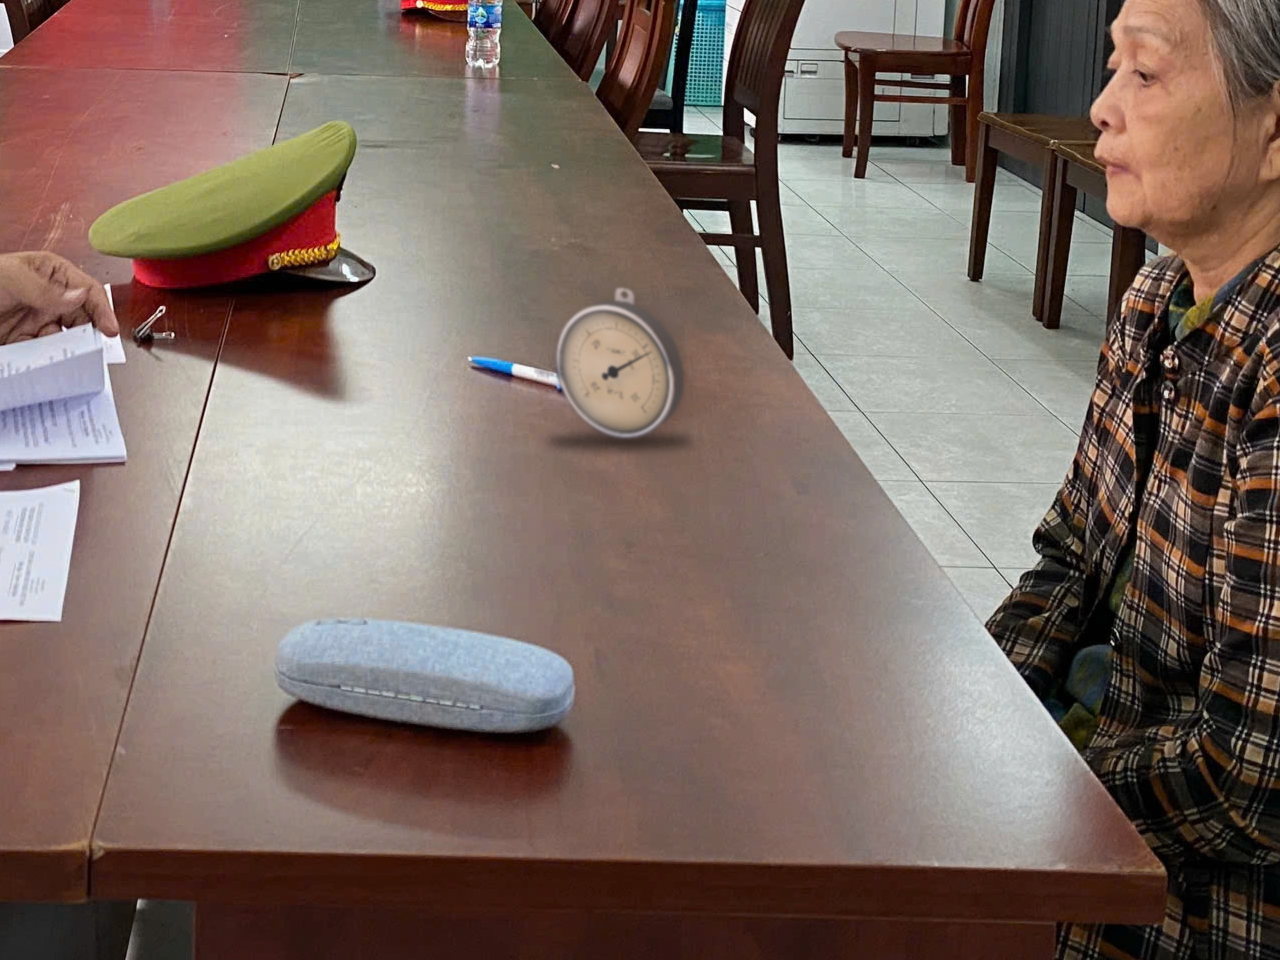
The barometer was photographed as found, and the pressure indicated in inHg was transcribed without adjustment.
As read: 30.1 inHg
